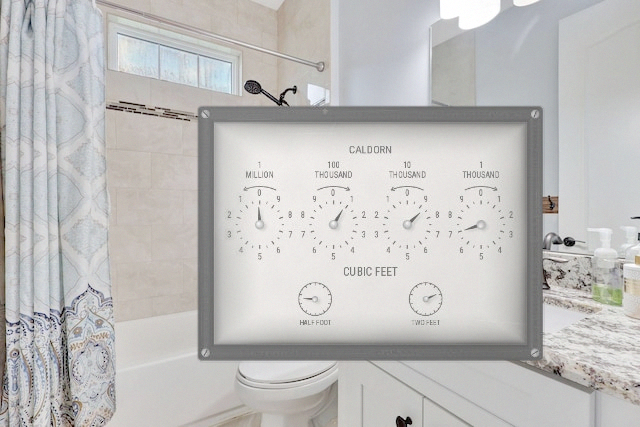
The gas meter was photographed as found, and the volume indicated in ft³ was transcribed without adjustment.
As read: 8700 ft³
